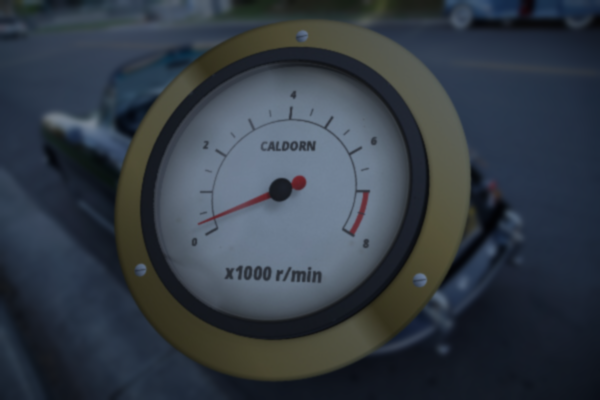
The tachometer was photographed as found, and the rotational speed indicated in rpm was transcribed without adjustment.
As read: 250 rpm
